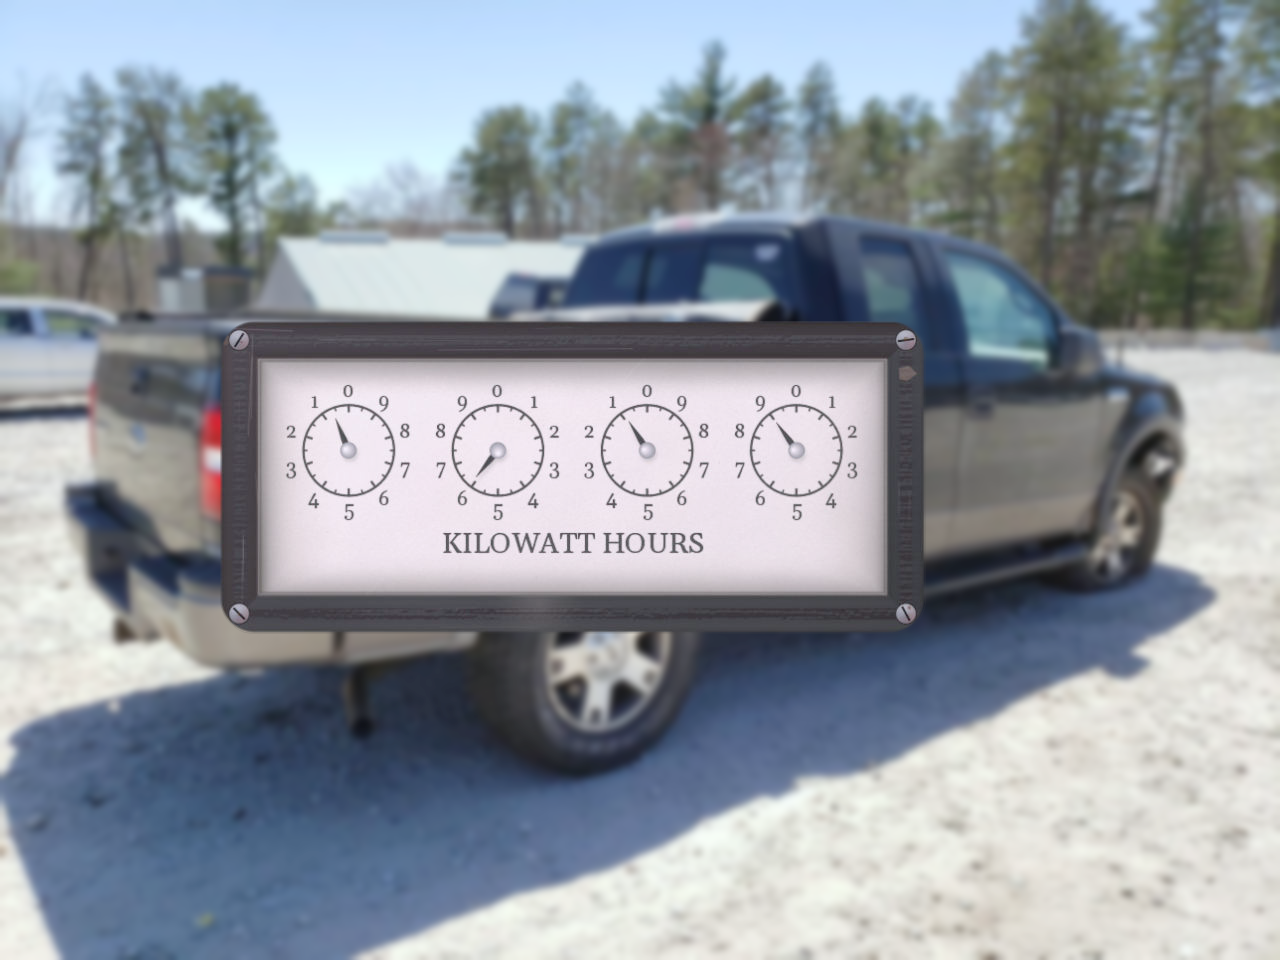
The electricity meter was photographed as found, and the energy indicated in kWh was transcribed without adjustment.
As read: 609 kWh
